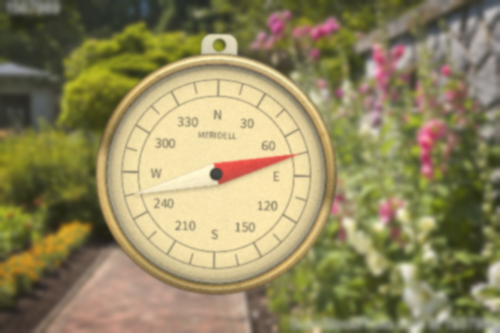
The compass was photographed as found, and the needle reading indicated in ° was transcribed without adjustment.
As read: 75 °
